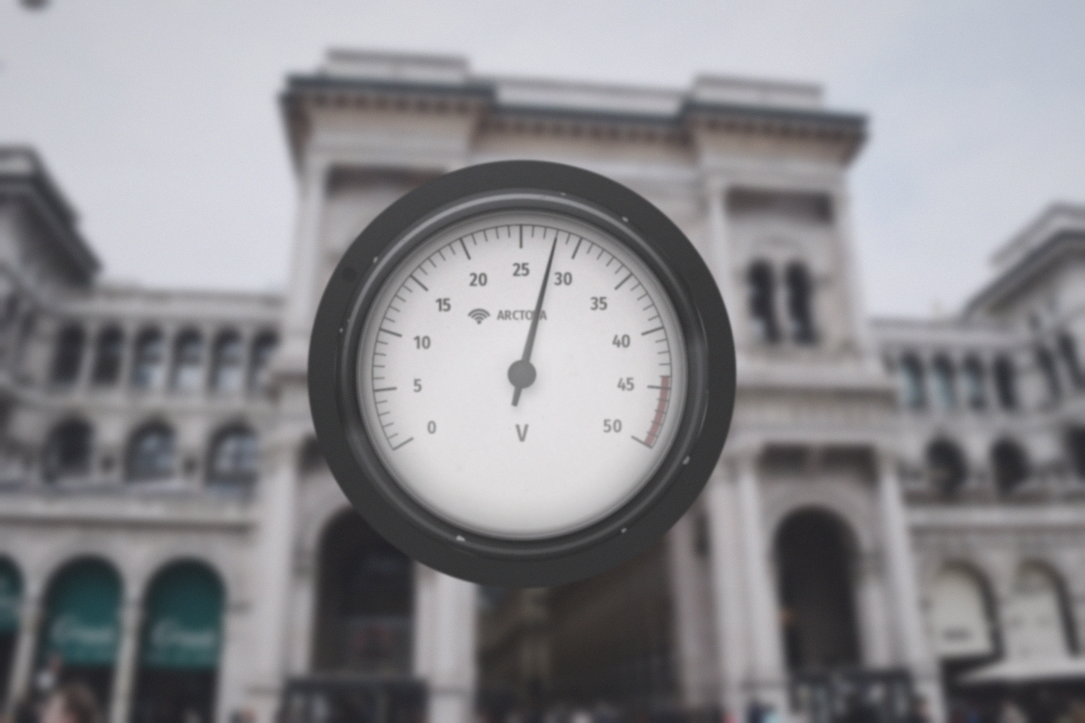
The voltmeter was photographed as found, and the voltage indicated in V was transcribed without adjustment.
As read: 28 V
